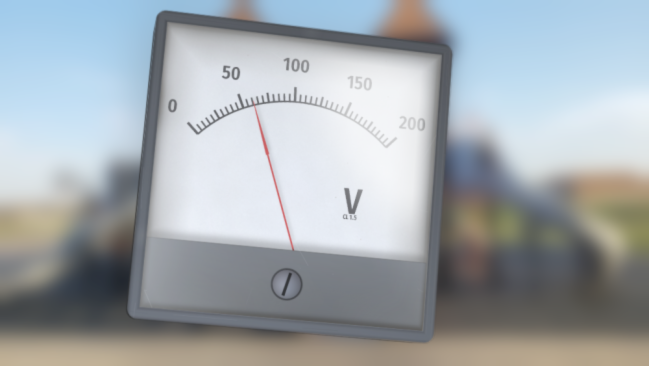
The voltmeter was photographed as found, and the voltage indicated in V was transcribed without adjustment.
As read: 60 V
